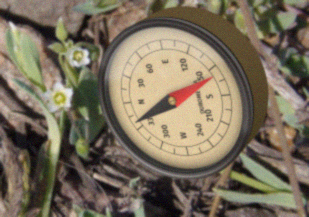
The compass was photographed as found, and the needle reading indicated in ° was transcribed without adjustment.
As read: 157.5 °
